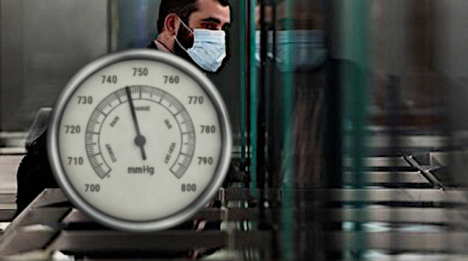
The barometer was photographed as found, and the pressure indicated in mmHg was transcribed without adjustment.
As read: 745 mmHg
